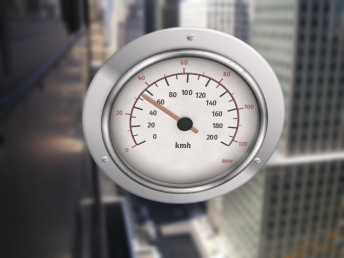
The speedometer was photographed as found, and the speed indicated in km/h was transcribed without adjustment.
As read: 55 km/h
